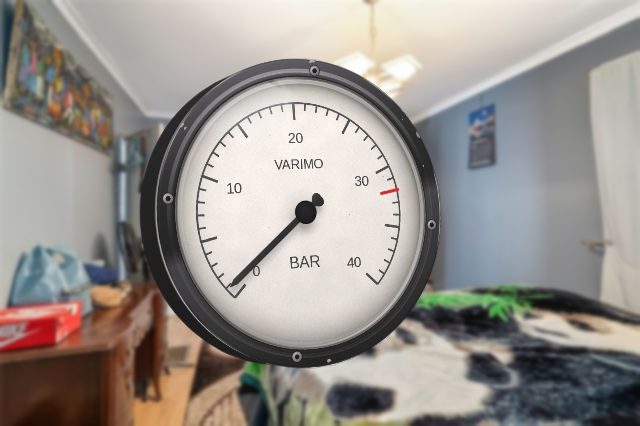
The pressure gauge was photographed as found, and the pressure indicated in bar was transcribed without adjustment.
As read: 1 bar
